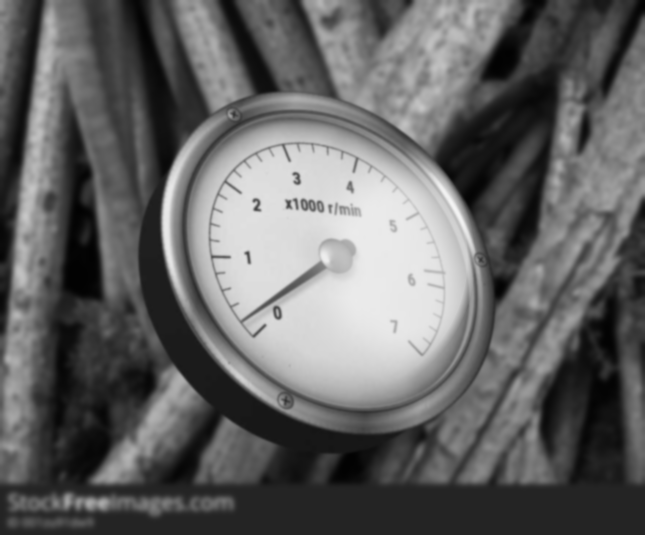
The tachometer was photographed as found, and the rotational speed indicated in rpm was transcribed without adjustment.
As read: 200 rpm
